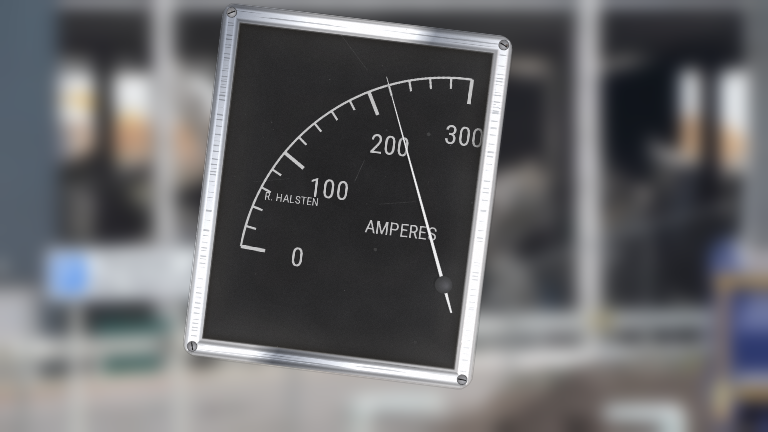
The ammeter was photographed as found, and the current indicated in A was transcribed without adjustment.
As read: 220 A
